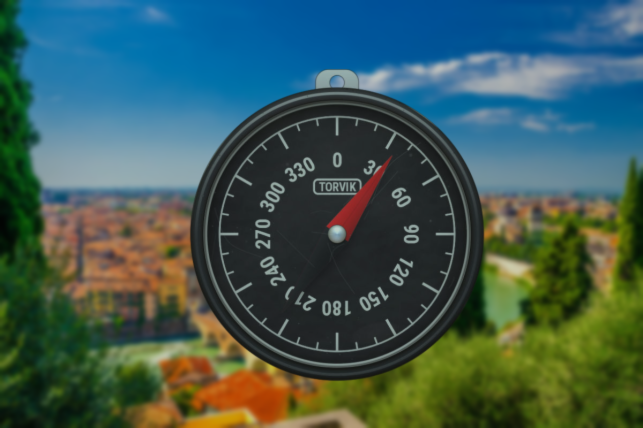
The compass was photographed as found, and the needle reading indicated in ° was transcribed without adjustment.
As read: 35 °
